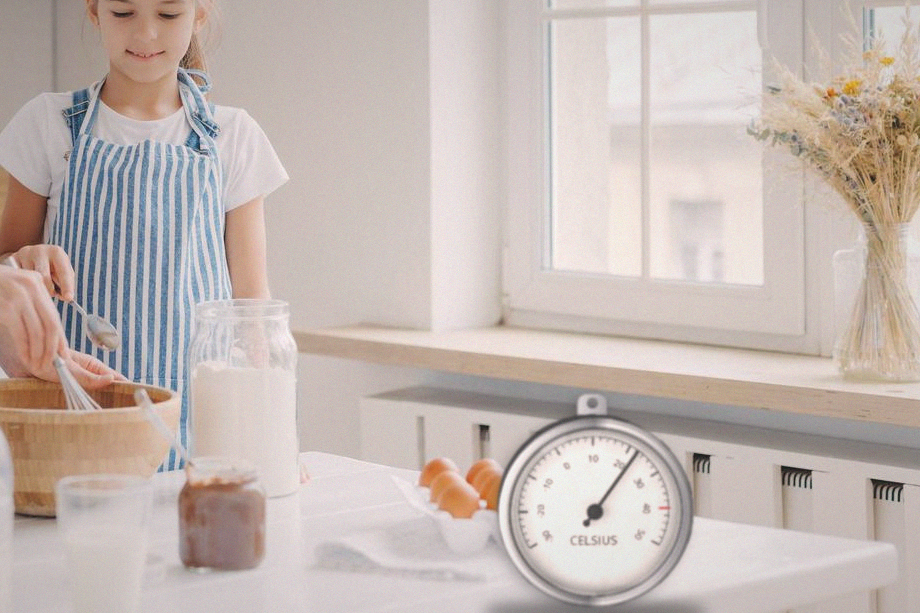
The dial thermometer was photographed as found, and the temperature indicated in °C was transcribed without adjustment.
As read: 22 °C
